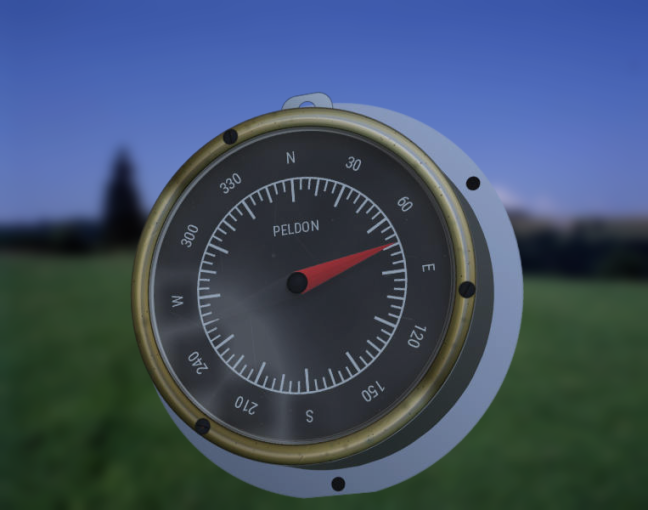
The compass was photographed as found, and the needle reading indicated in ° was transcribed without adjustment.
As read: 75 °
